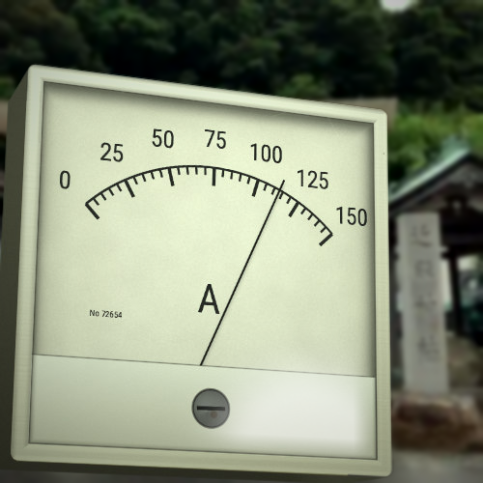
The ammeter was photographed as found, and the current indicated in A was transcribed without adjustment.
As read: 112.5 A
